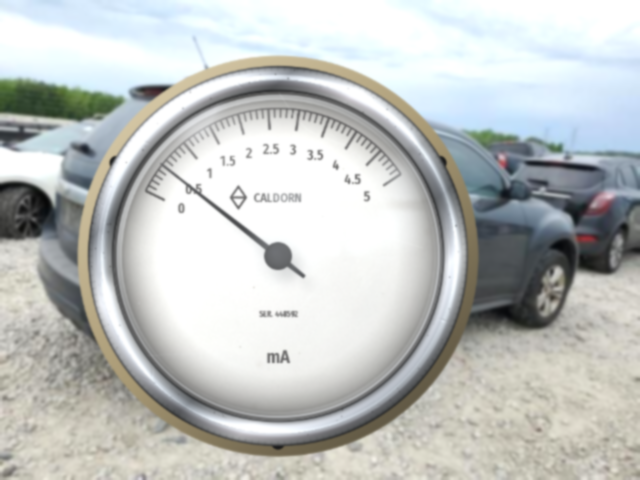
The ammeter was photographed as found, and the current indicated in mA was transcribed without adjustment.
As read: 0.5 mA
